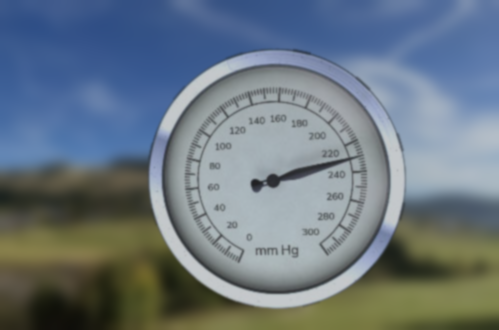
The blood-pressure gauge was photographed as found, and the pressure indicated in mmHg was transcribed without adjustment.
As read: 230 mmHg
